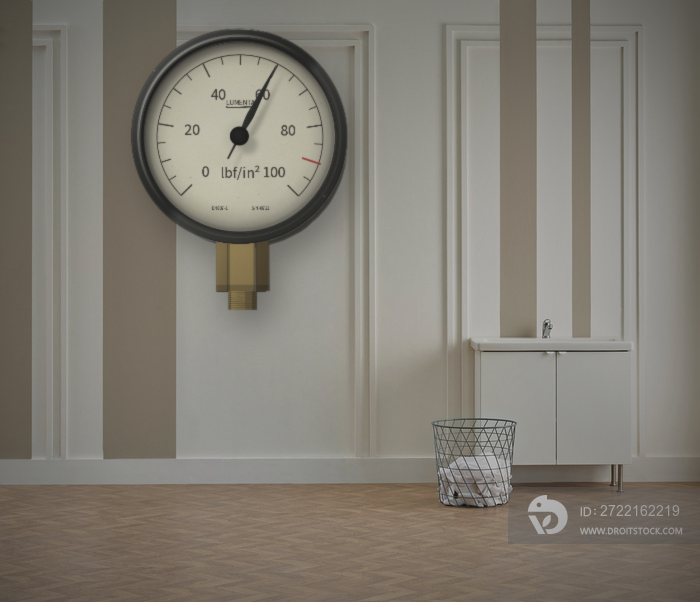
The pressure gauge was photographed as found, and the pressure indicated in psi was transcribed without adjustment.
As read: 60 psi
